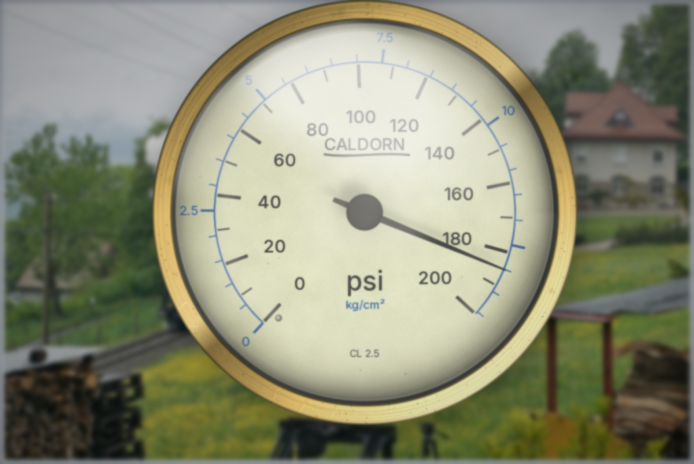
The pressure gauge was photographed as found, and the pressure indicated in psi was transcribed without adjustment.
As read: 185 psi
